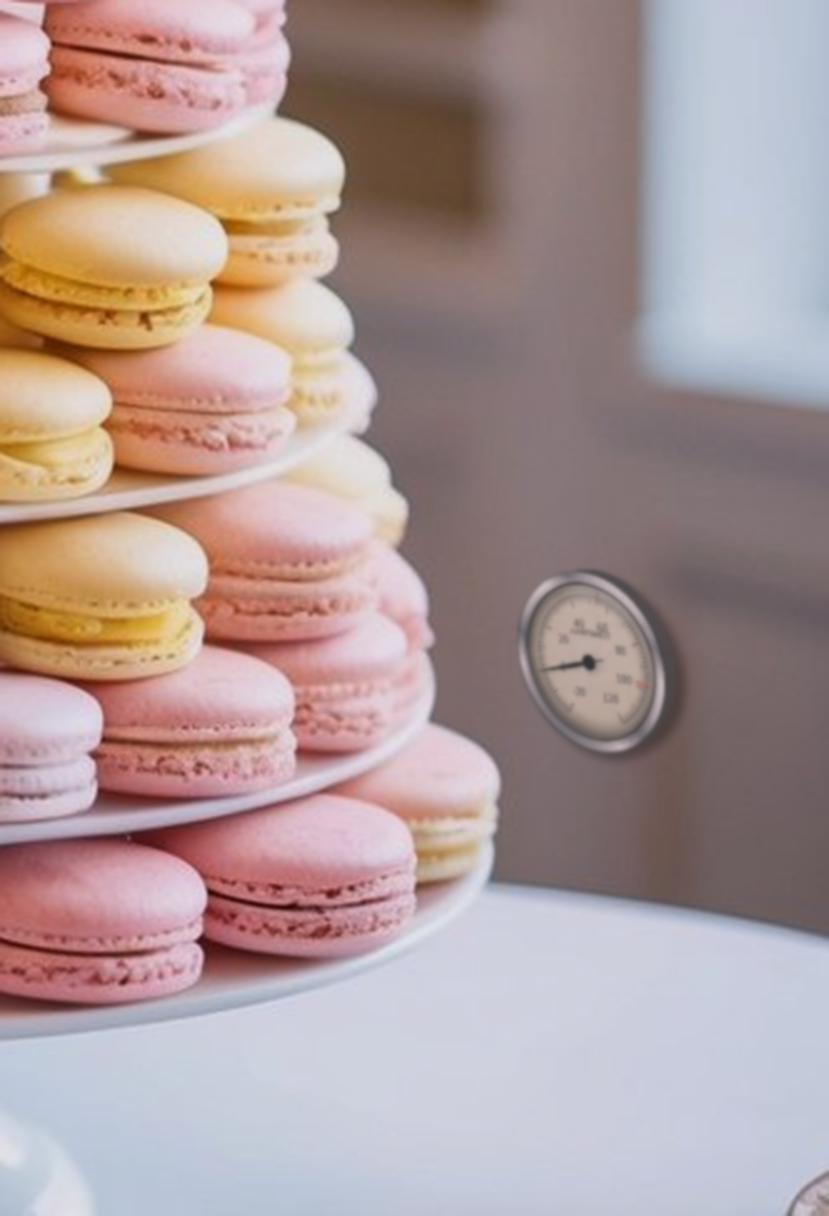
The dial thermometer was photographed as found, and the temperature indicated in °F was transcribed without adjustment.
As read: 0 °F
